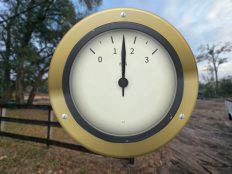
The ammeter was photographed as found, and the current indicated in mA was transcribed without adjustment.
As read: 1.5 mA
